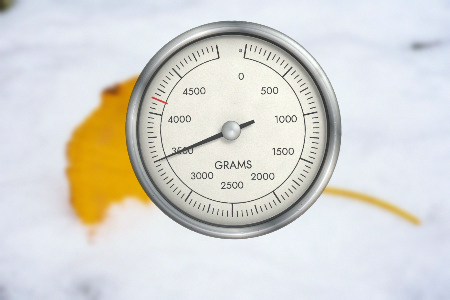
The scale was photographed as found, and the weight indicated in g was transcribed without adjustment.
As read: 3500 g
